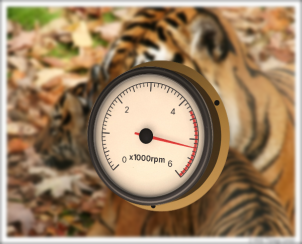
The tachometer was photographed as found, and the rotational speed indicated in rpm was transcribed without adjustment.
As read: 5200 rpm
